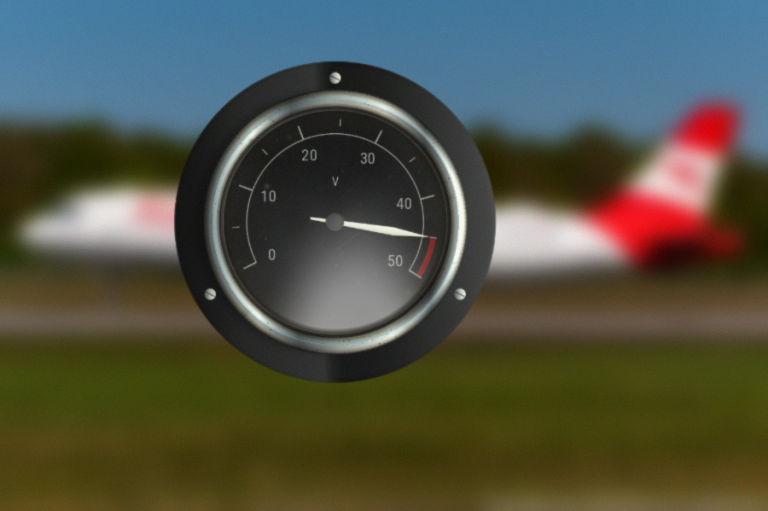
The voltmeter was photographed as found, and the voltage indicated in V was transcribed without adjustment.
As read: 45 V
